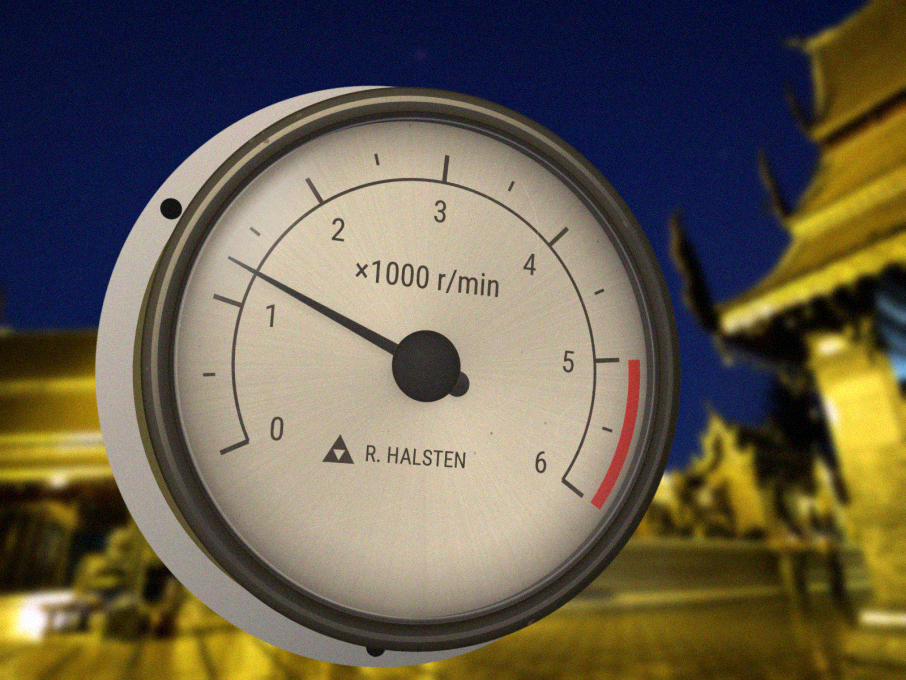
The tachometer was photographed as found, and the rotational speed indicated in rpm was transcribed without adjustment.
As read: 1250 rpm
